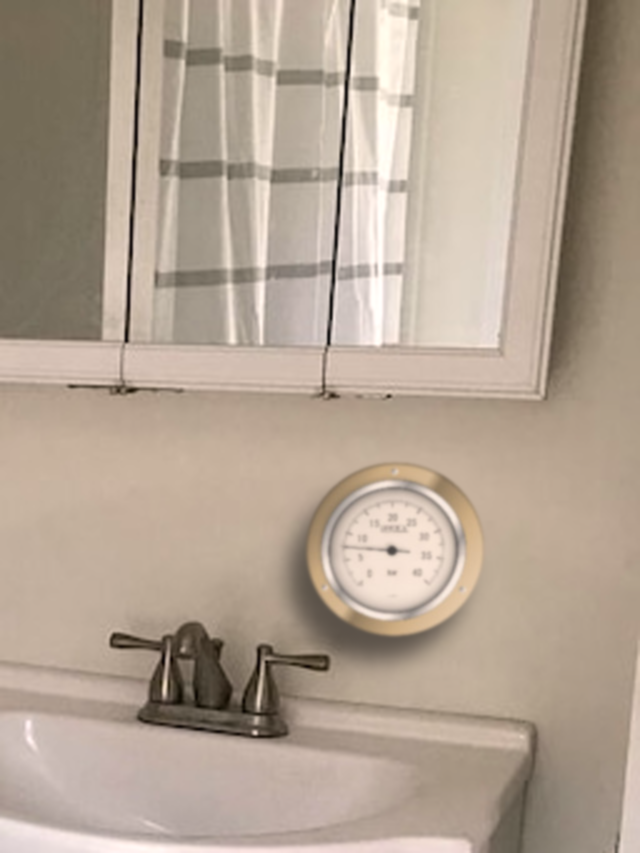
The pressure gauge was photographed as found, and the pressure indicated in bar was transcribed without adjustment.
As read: 7.5 bar
